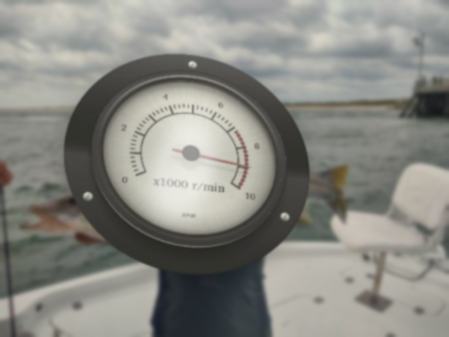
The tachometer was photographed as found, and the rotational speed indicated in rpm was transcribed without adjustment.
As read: 9000 rpm
